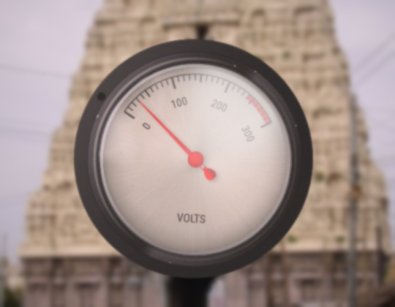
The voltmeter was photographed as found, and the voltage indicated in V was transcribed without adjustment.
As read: 30 V
